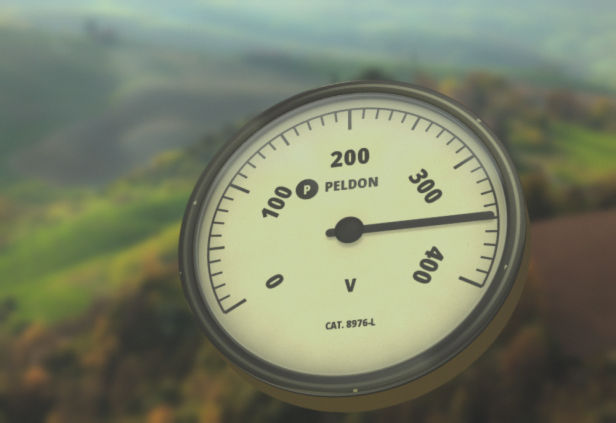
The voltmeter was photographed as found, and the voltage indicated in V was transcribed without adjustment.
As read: 350 V
